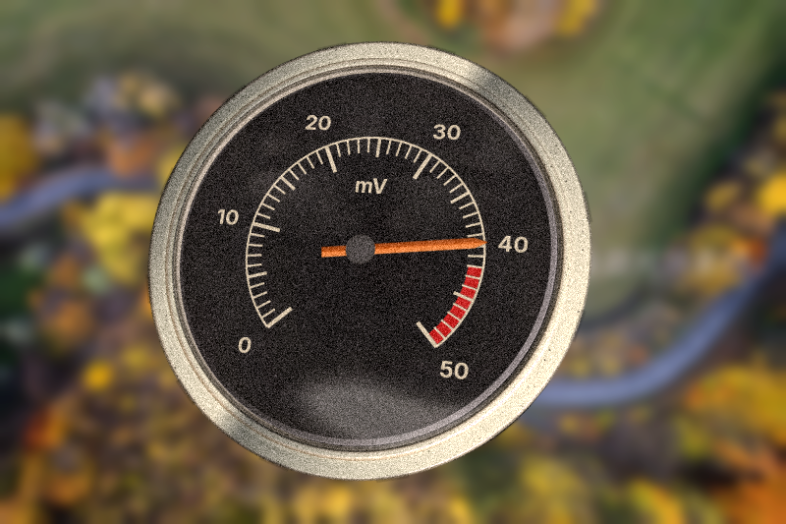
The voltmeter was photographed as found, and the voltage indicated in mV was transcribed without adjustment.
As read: 40 mV
